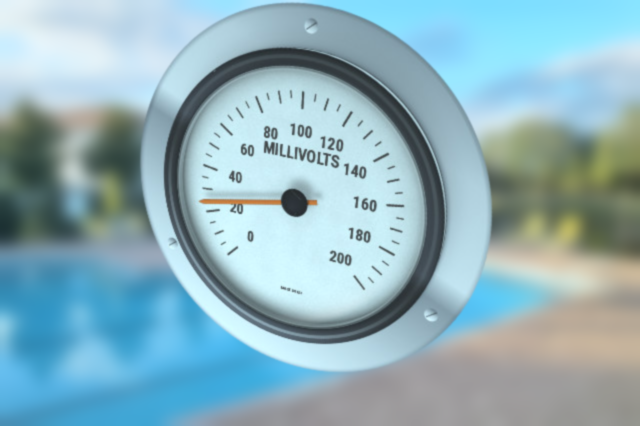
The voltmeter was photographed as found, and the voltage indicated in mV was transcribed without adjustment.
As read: 25 mV
